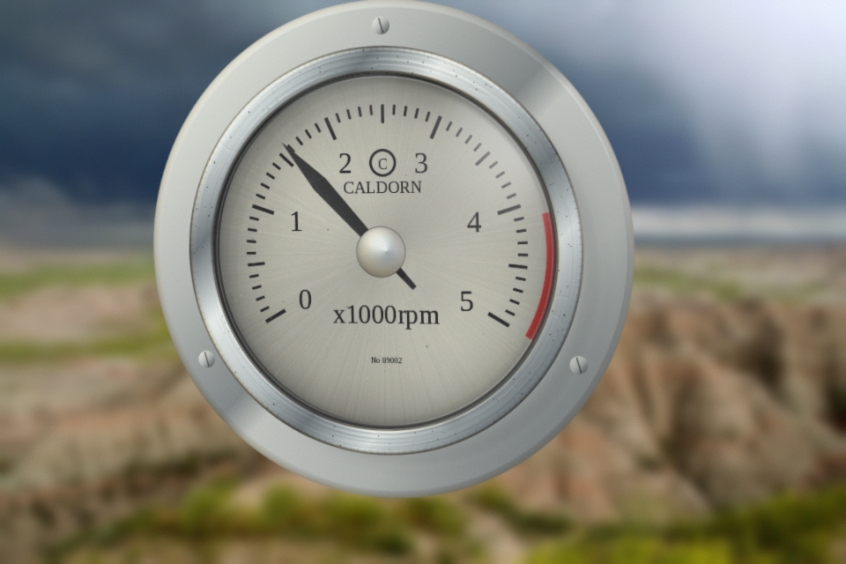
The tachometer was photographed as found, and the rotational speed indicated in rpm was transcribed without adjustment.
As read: 1600 rpm
